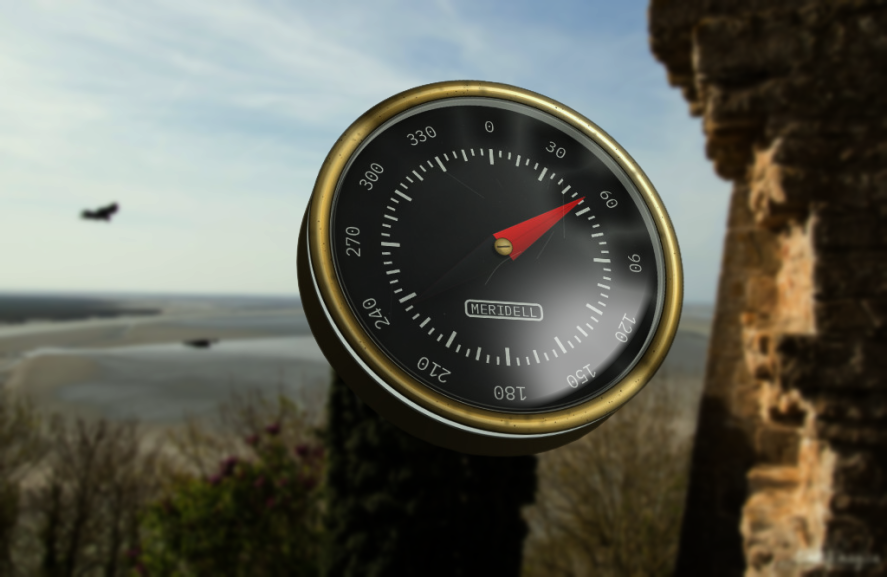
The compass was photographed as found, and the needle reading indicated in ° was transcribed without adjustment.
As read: 55 °
